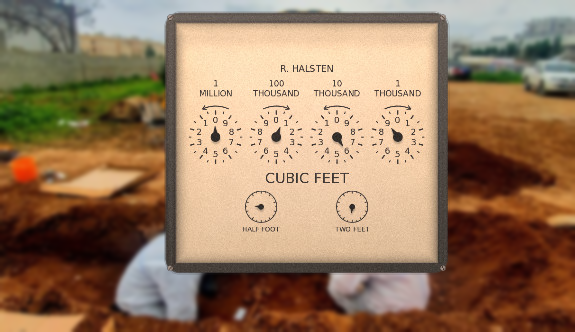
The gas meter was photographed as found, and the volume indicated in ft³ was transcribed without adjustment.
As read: 5900 ft³
